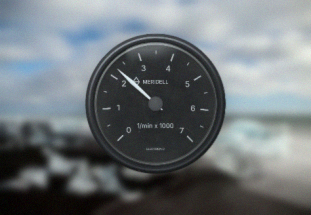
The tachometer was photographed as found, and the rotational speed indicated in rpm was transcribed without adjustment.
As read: 2250 rpm
